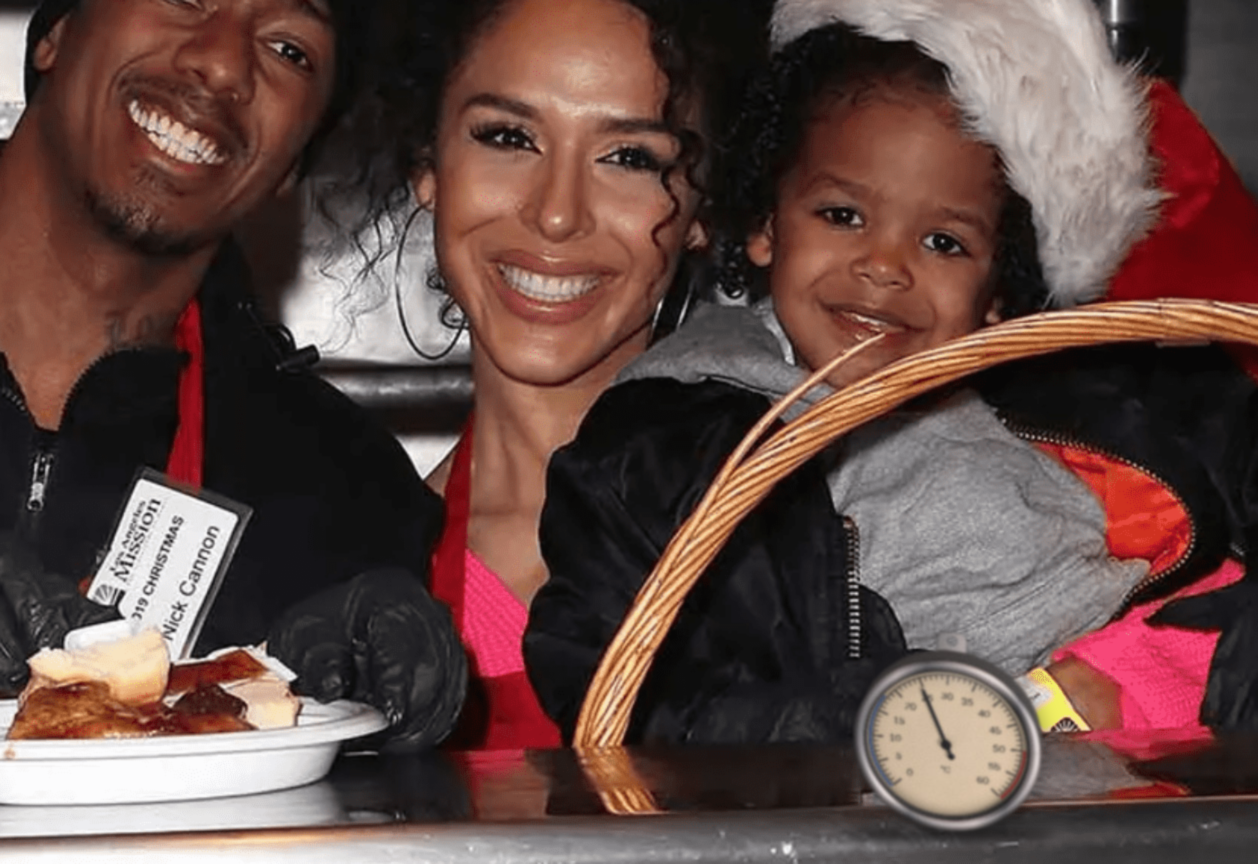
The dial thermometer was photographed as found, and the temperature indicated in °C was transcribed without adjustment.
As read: 25 °C
